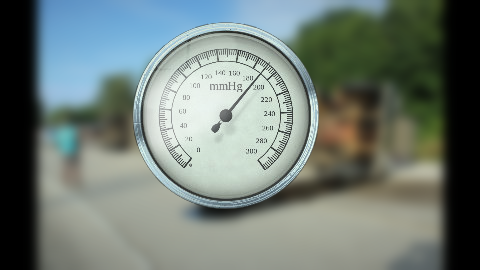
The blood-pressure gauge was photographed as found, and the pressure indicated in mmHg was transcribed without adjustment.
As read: 190 mmHg
